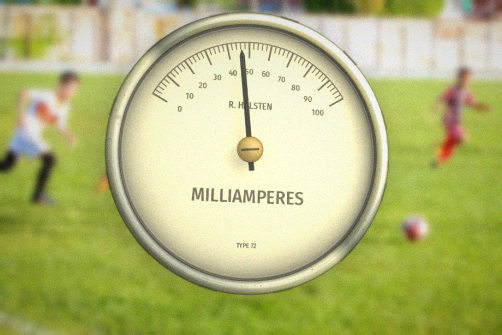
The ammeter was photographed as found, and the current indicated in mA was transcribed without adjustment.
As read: 46 mA
